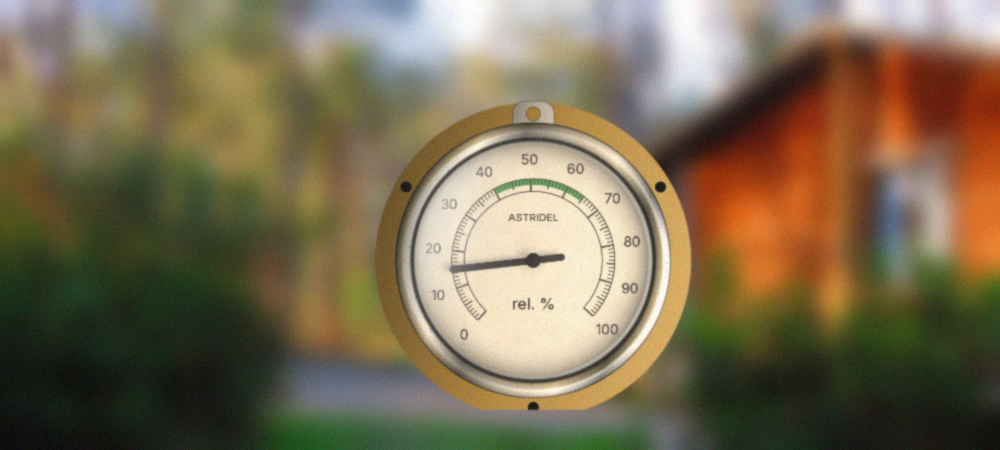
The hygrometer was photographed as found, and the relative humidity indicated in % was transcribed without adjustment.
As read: 15 %
